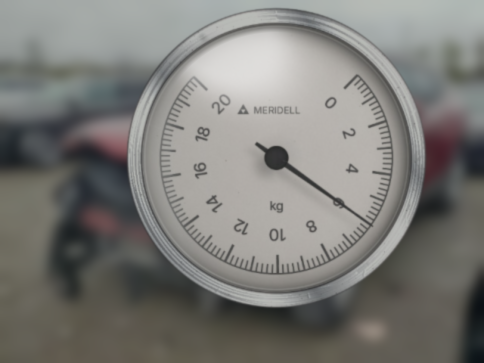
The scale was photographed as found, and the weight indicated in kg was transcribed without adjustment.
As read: 6 kg
